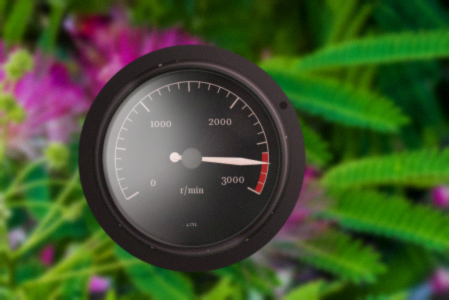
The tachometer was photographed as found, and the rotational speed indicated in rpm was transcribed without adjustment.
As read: 2700 rpm
